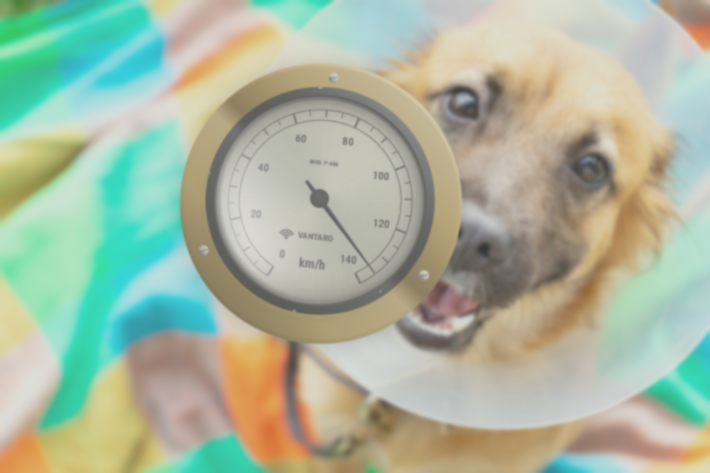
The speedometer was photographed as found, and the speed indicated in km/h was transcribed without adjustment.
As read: 135 km/h
